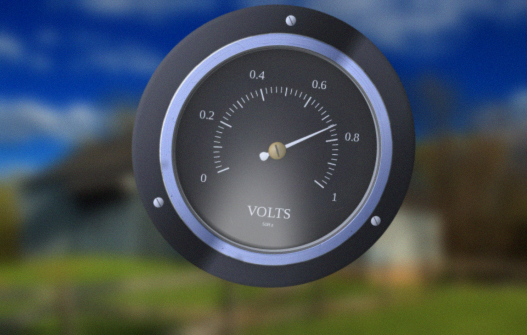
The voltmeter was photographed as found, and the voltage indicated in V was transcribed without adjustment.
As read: 0.74 V
